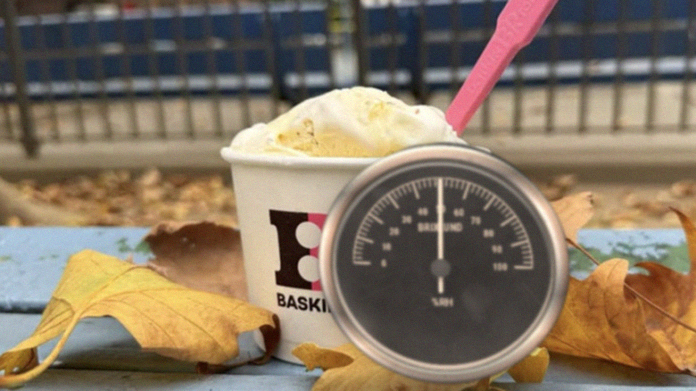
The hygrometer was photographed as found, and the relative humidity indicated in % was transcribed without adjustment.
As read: 50 %
